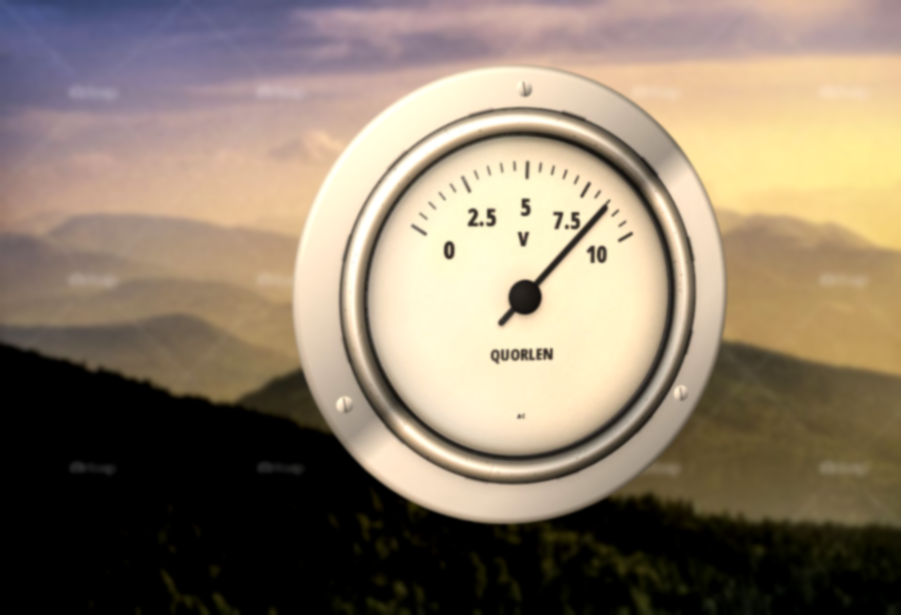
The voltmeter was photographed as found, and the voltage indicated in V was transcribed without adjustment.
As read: 8.5 V
